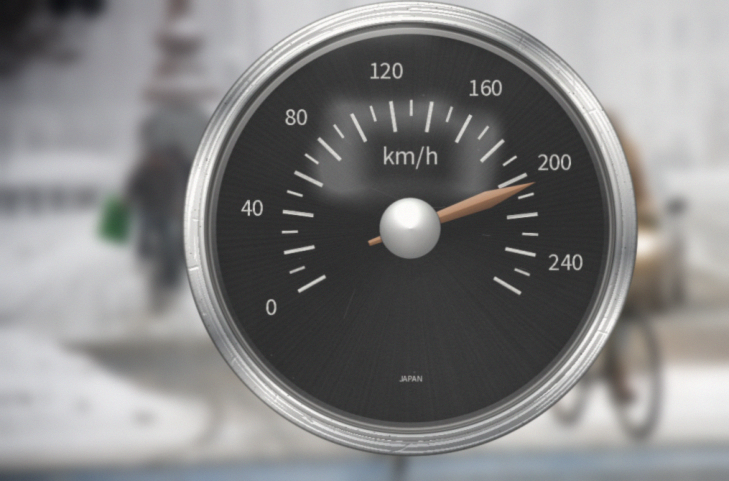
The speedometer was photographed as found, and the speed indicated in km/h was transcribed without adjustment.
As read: 205 km/h
